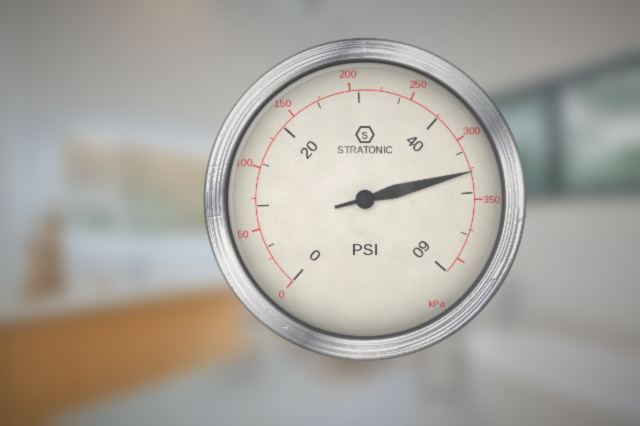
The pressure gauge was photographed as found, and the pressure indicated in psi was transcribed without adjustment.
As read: 47.5 psi
